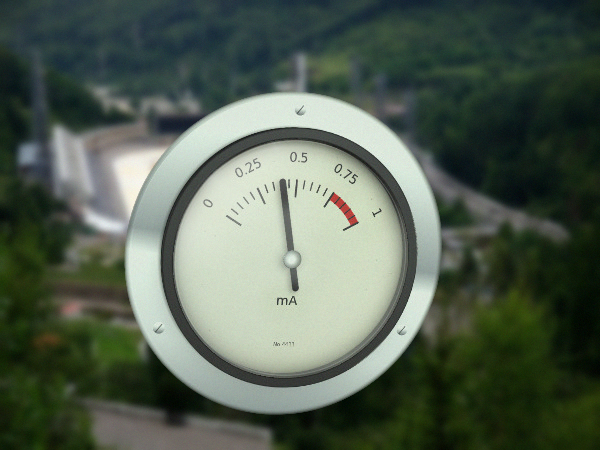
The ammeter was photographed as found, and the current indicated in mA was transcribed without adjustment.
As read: 0.4 mA
